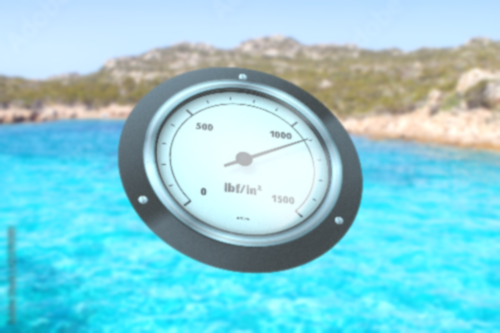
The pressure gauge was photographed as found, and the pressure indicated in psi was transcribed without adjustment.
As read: 1100 psi
